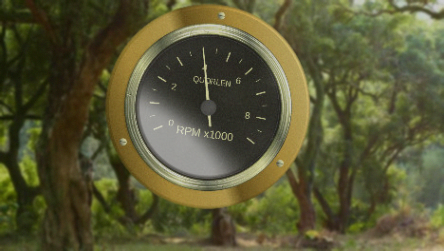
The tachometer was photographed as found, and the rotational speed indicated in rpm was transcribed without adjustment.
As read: 4000 rpm
